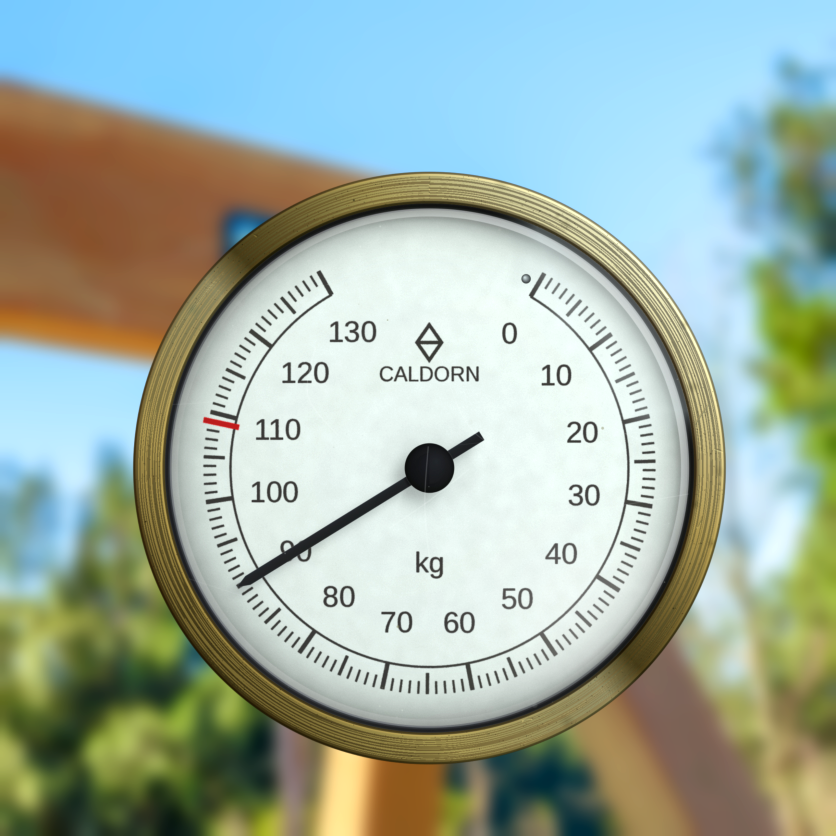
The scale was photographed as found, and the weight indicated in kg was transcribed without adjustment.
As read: 90 kg
